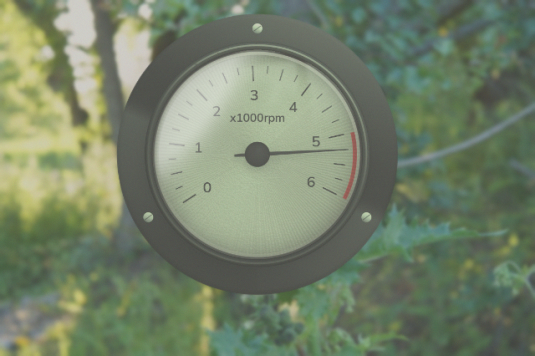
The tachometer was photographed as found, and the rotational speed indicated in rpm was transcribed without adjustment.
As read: 5250 rpm
